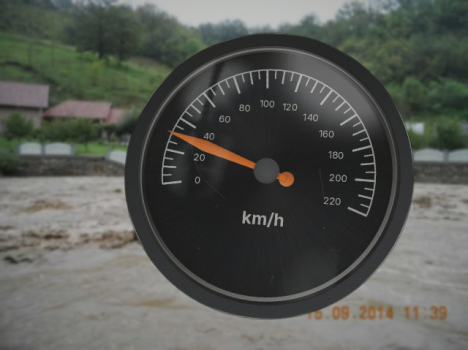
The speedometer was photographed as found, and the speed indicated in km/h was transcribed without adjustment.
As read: 30 km/h
